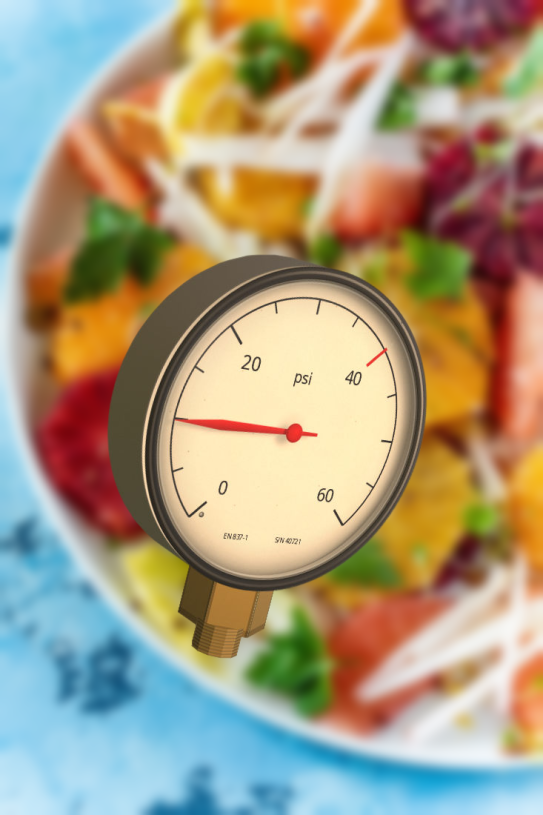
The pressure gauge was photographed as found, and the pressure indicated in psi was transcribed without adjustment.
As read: 10 psi
